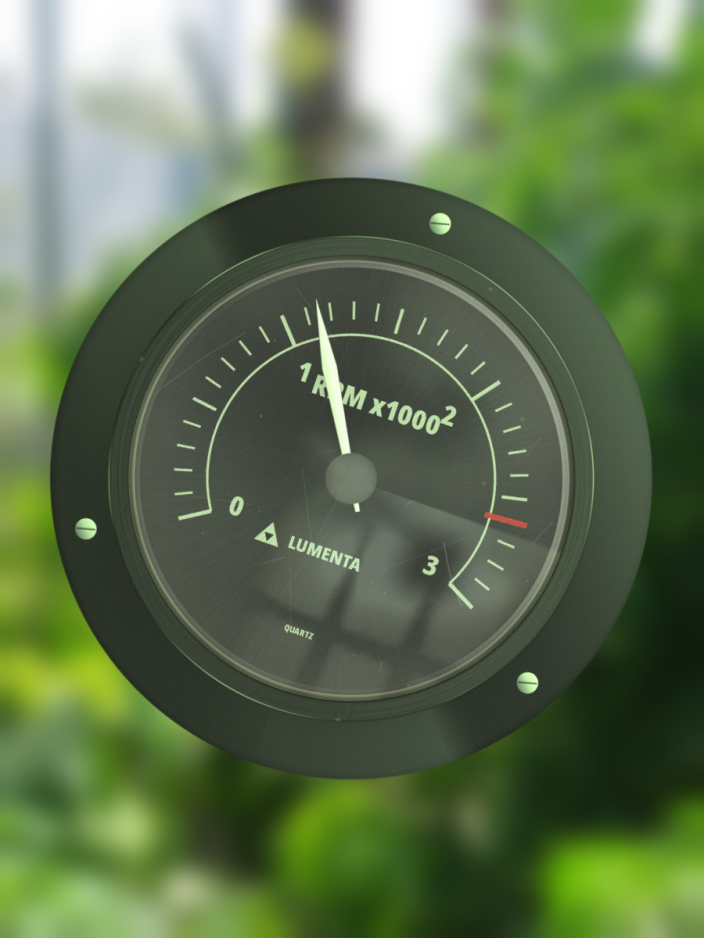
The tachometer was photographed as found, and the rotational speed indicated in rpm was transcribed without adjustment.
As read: 1150 rpm
